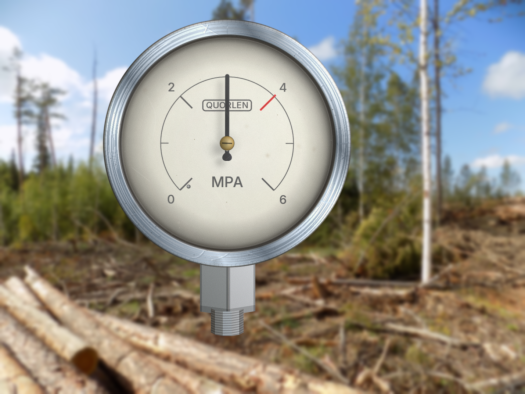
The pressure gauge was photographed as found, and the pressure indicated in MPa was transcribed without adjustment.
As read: 3 MPa
